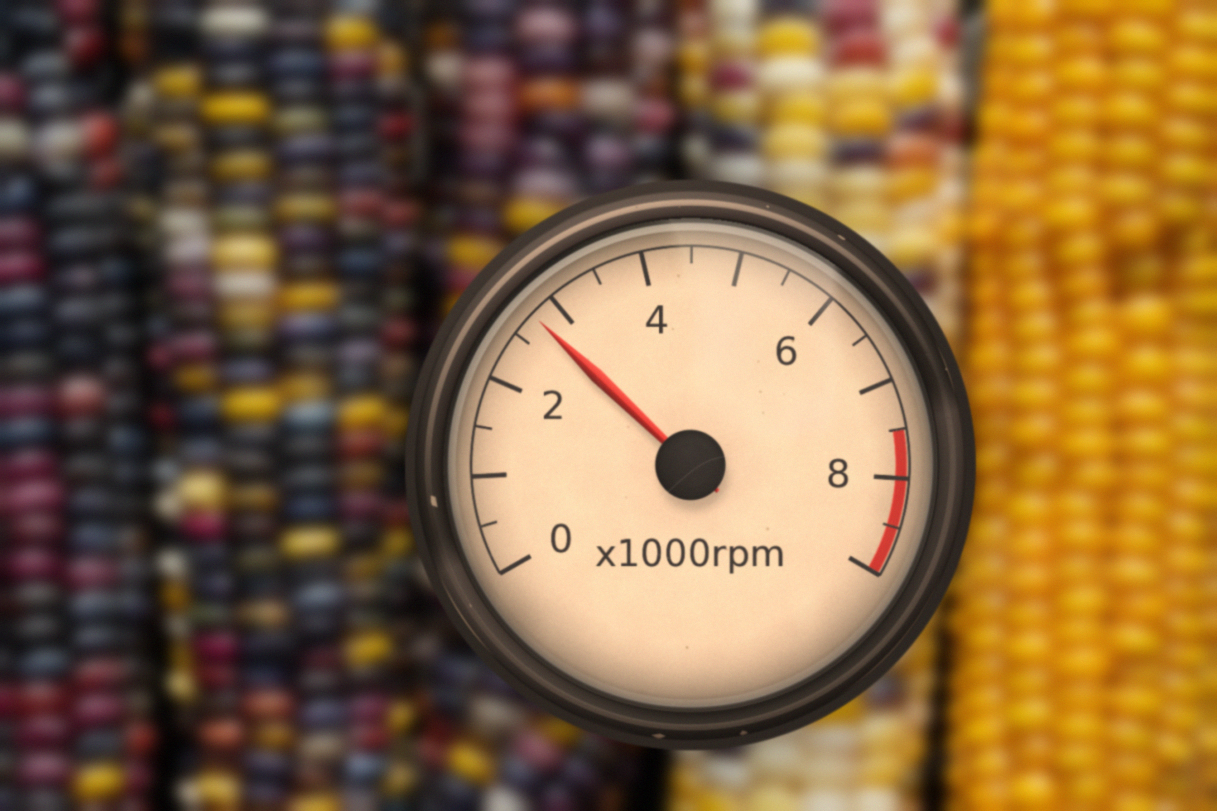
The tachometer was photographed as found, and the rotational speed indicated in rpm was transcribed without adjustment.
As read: 2750 rpm
